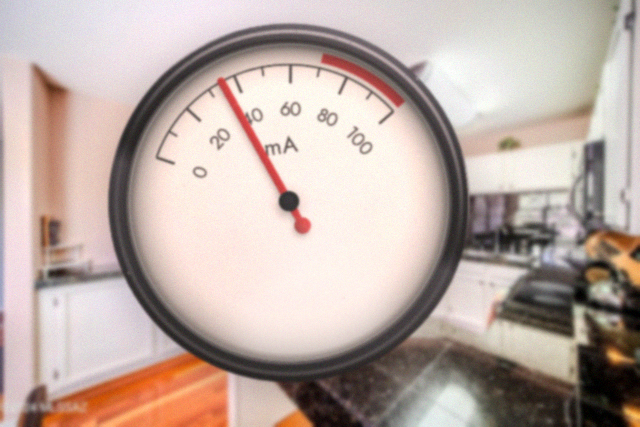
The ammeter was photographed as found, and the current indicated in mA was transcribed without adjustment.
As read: 35 mA
